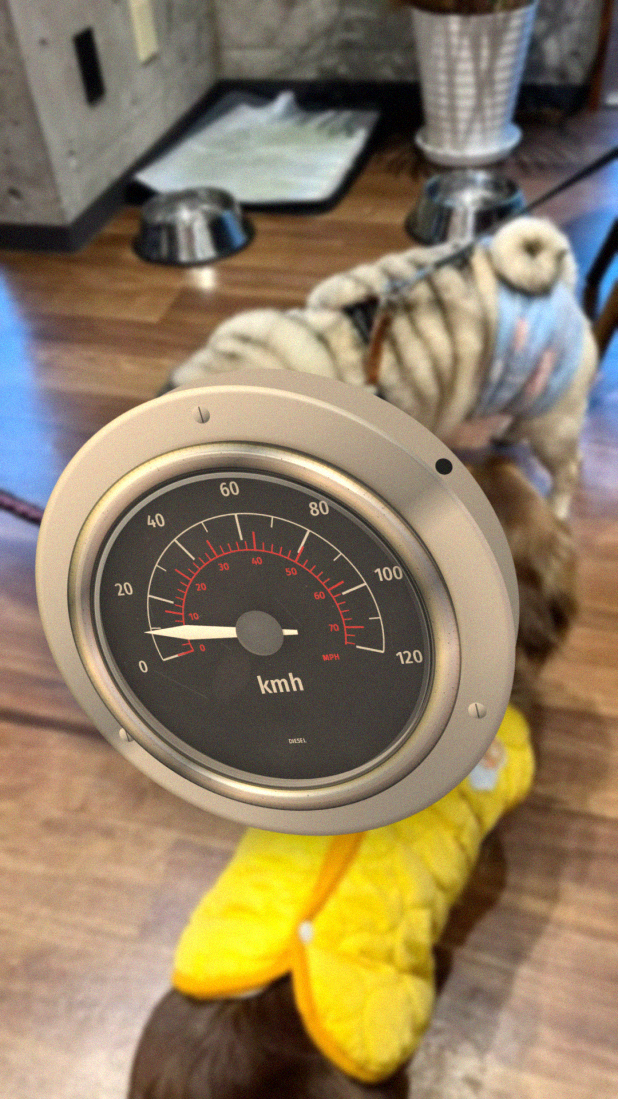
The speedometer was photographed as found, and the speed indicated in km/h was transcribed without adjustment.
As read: 10 km/h
